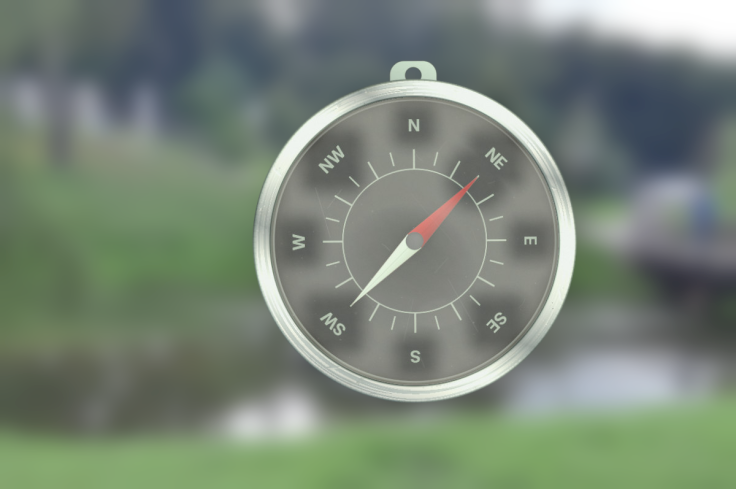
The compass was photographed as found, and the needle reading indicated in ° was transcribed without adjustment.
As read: 45 °
